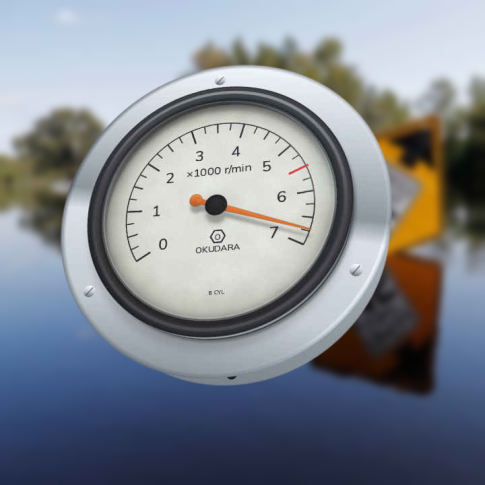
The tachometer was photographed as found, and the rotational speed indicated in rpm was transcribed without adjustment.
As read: 6750 rpm
